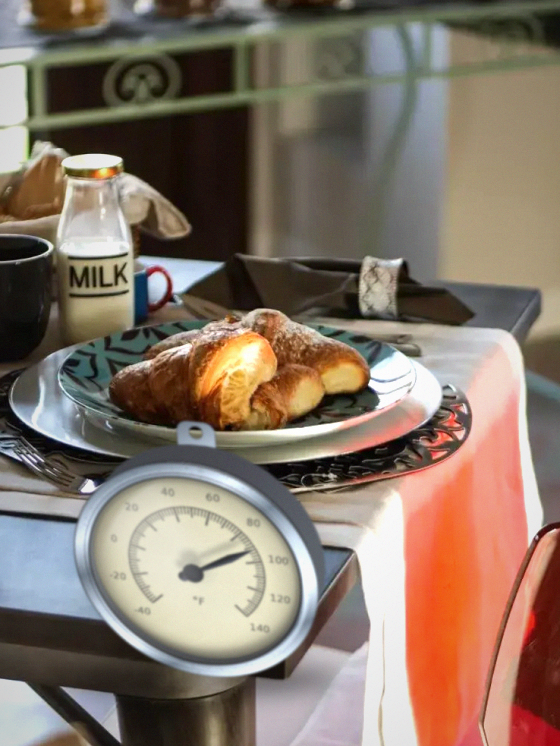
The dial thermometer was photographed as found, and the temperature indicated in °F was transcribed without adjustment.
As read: 90 °F
